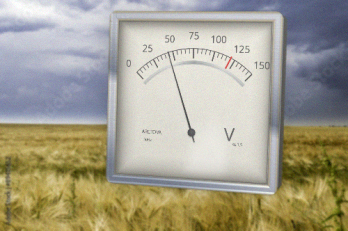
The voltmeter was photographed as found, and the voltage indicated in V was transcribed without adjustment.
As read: 45 V
